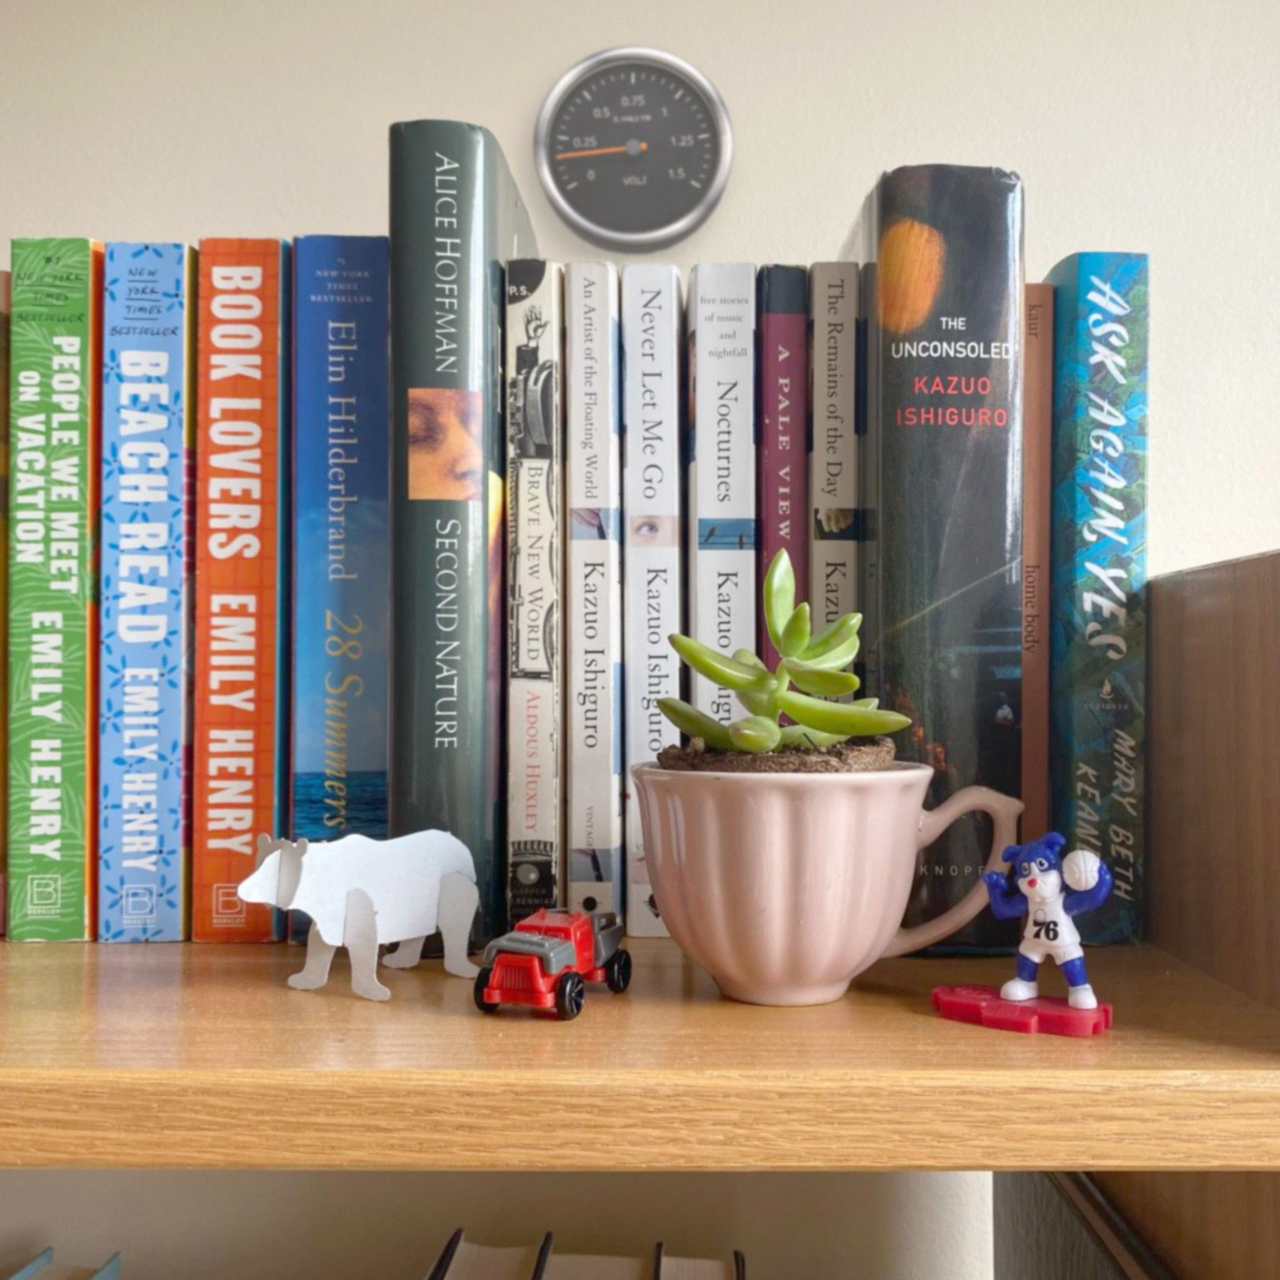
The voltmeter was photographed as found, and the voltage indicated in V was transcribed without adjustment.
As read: 0.15 V
